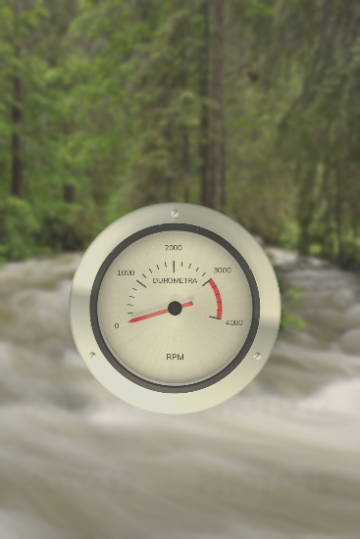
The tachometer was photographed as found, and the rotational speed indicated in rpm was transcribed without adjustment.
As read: 0 rpm
